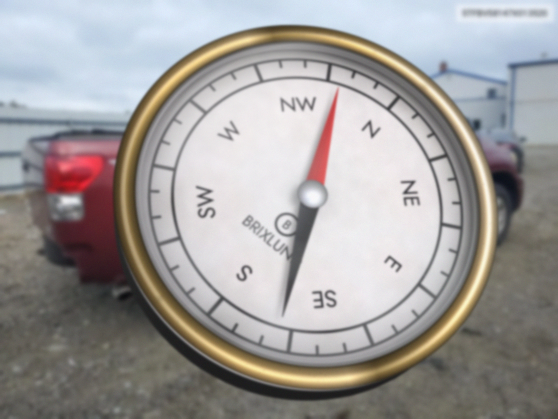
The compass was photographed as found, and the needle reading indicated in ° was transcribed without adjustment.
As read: 335 °
